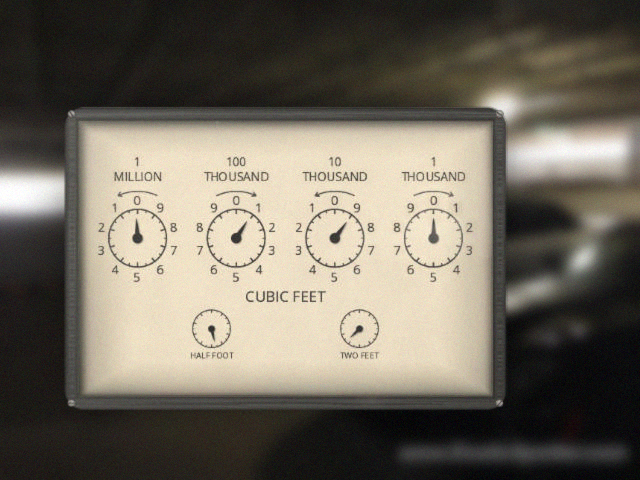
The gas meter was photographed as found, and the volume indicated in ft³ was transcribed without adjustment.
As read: 9000 ft³
